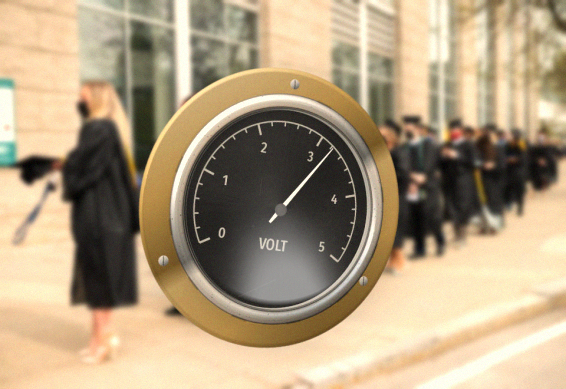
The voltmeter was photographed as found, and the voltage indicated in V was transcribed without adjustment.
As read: 3.2 V
